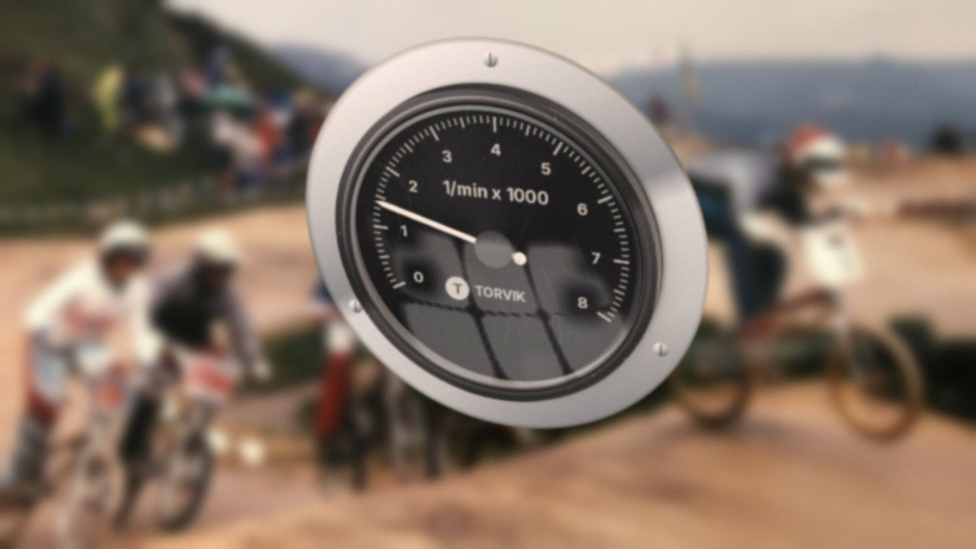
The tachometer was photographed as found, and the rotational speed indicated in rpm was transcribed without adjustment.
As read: 1500 rpm
